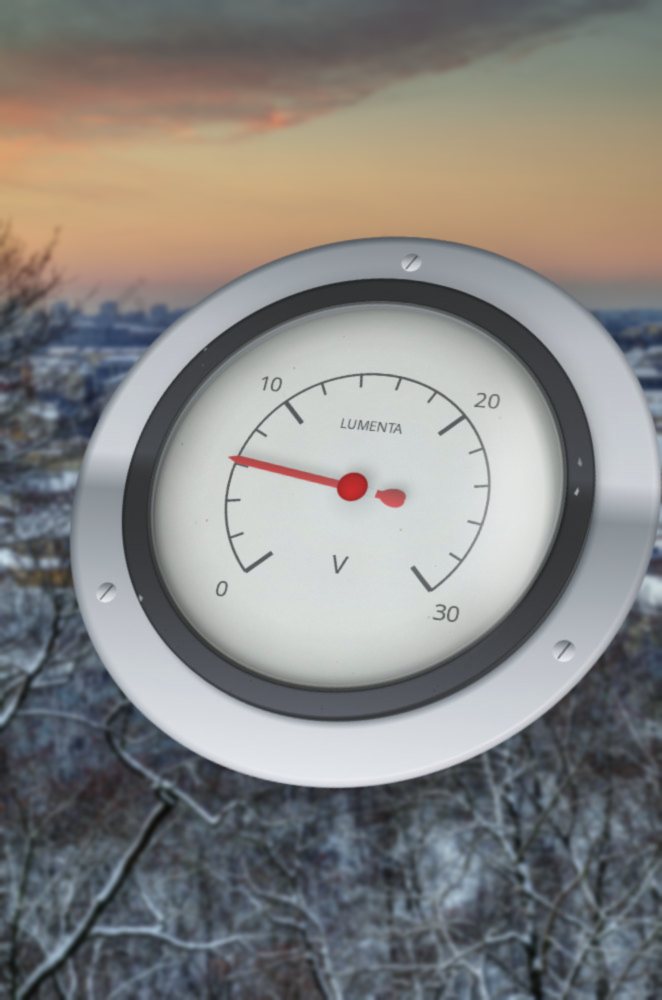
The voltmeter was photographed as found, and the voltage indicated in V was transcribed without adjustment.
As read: 6 V
